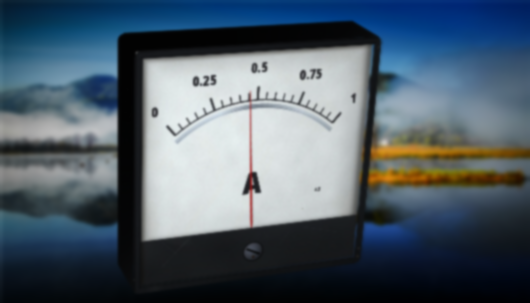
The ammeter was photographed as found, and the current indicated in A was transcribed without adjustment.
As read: 0.45 A
